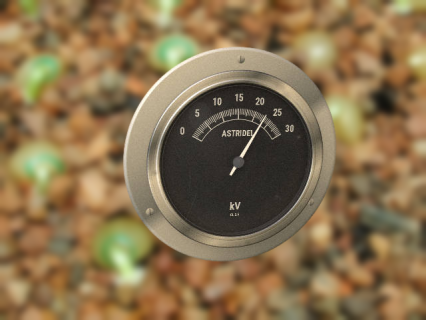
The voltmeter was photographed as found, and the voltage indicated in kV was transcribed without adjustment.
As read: 22.5 kV
